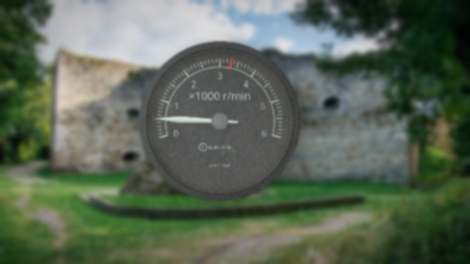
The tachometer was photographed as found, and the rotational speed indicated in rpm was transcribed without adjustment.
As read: 500 rpm
